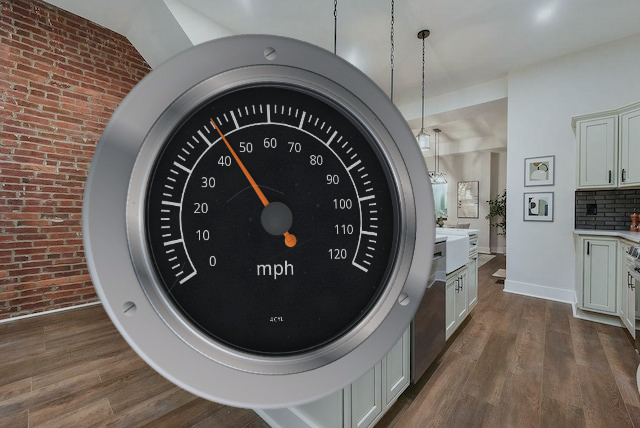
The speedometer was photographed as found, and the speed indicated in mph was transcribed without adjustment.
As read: 44 mph
